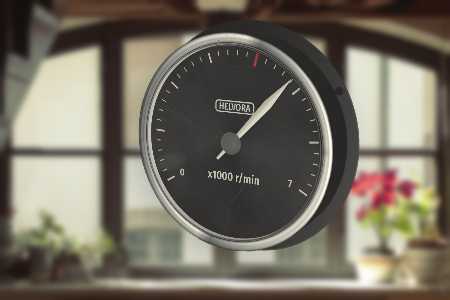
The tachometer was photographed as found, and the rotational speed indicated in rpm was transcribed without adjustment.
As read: 4800 rpm
